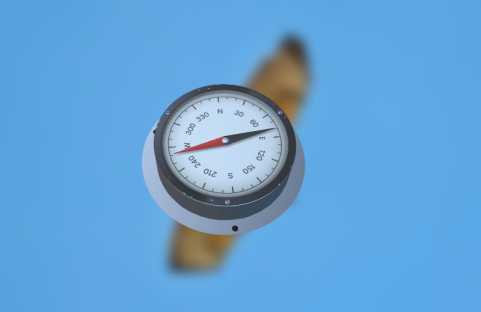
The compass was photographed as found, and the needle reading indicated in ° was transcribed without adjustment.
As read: 260 °
